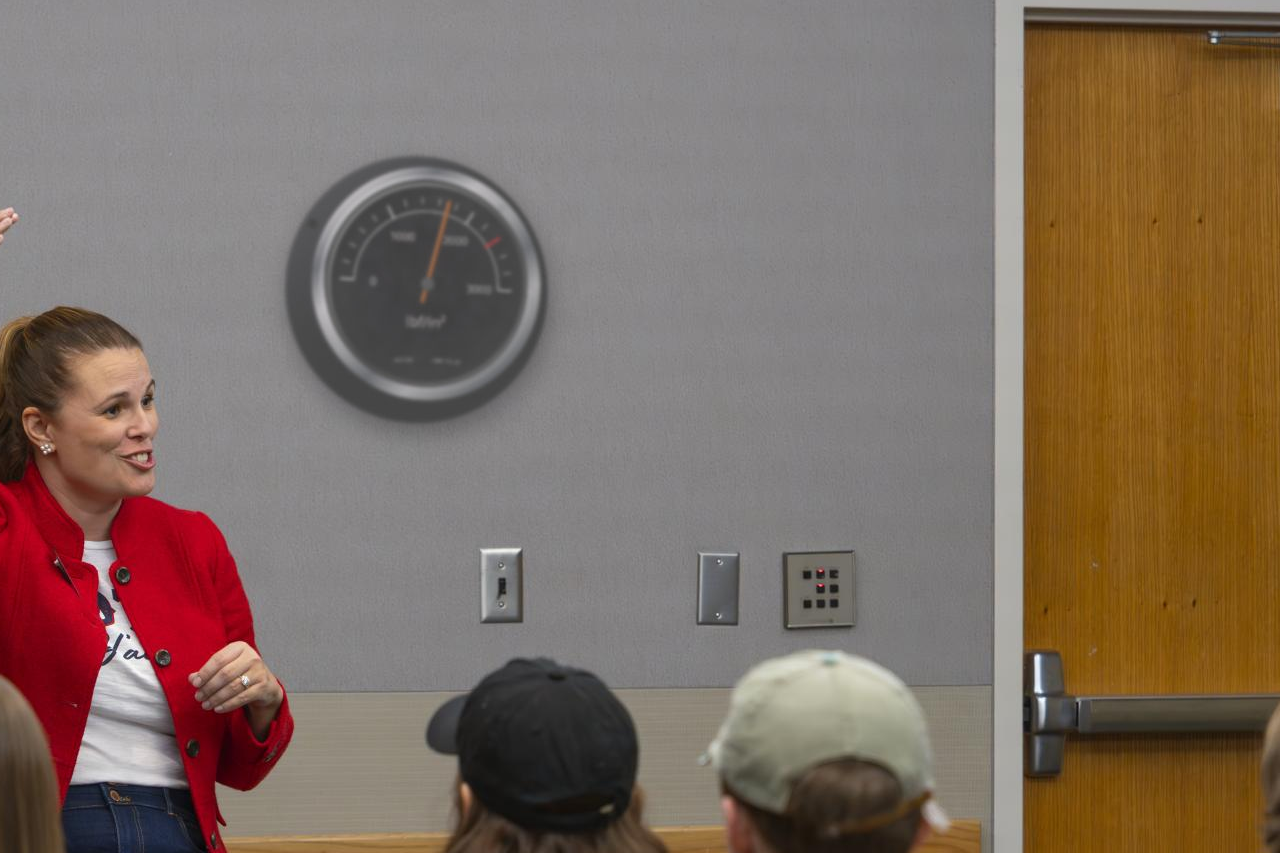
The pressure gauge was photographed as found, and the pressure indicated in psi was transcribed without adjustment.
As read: 1700 psi
